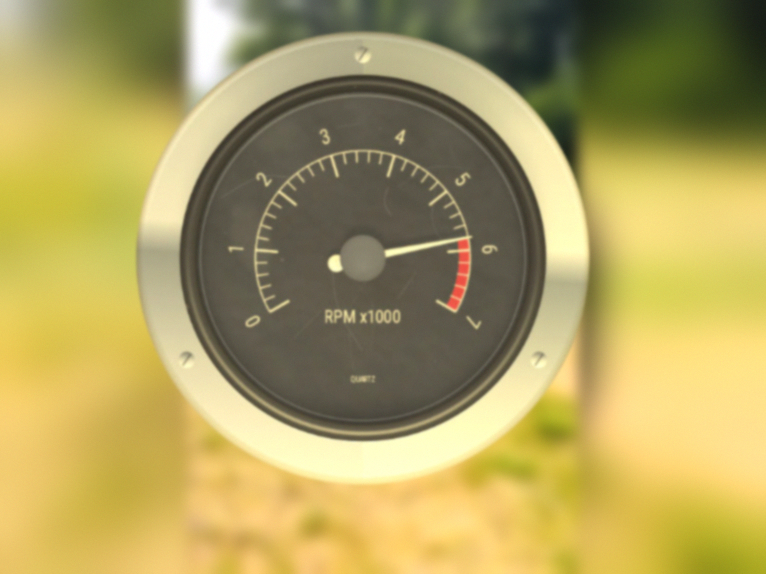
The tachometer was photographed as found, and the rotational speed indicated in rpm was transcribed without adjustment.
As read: 5800 rpm
